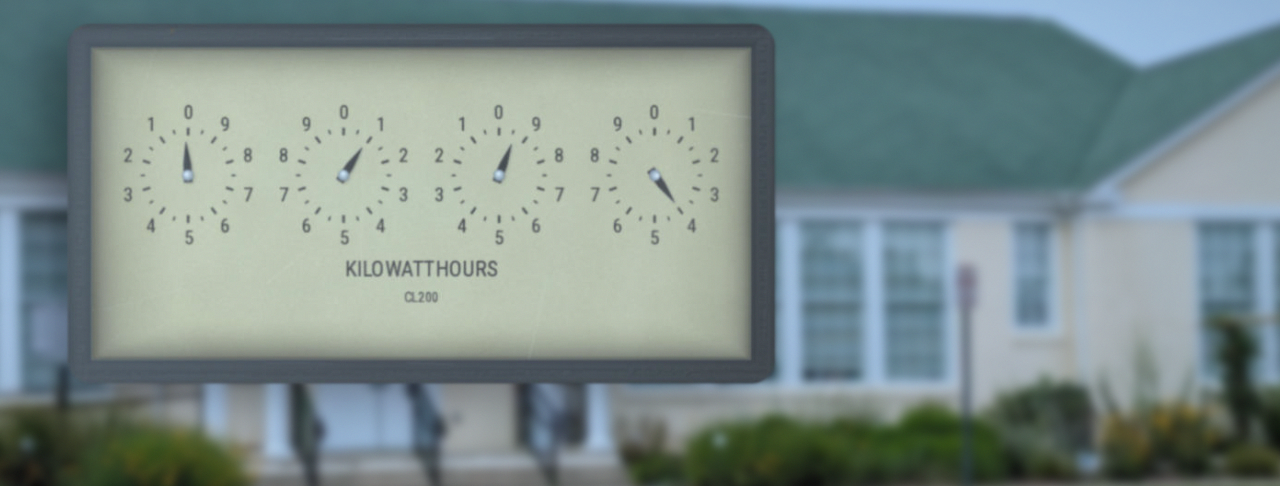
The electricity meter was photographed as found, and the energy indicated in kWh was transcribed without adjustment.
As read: 94 kWh
